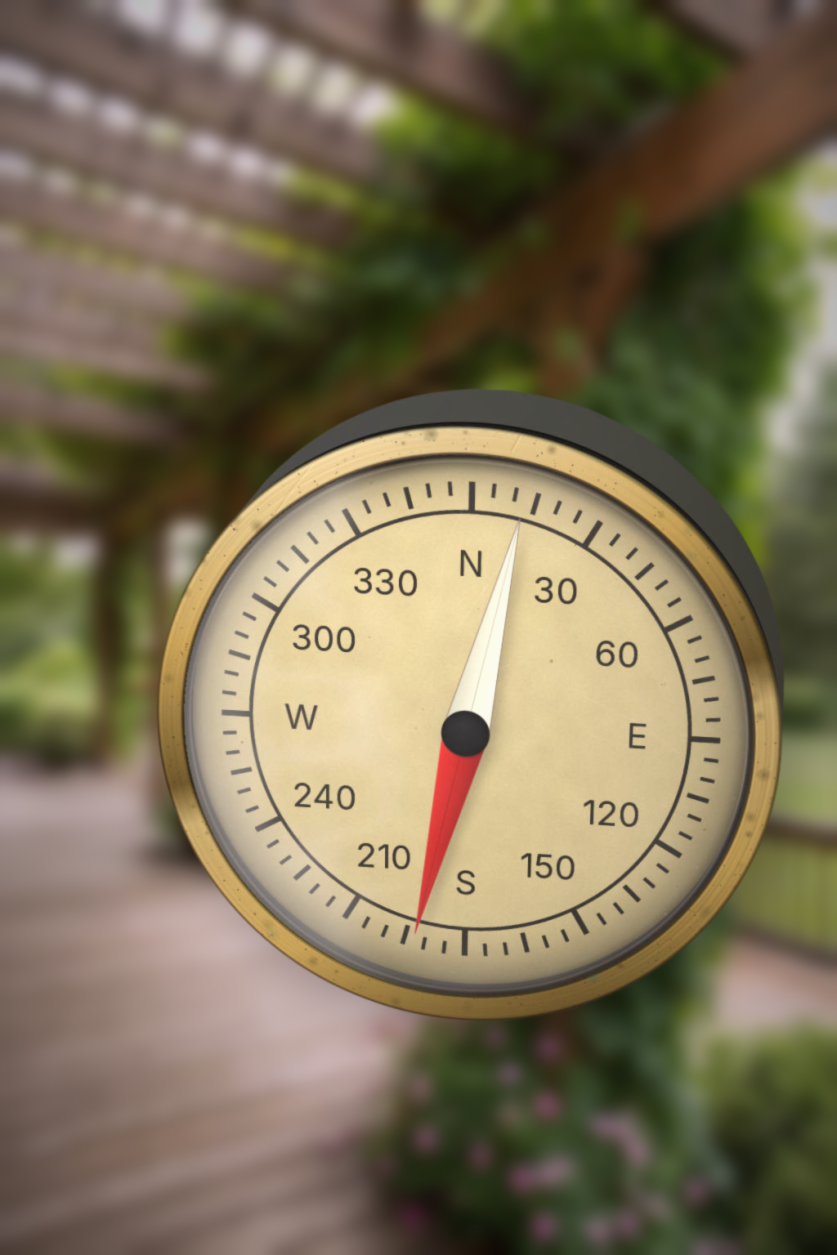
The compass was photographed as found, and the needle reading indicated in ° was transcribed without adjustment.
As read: 192.5 °
